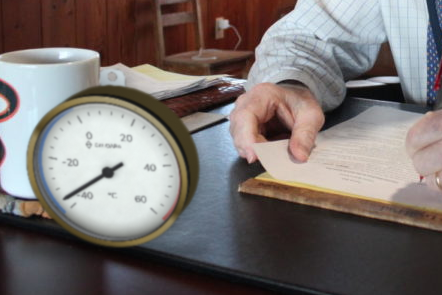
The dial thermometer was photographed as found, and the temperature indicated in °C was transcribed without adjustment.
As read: -36 °C
